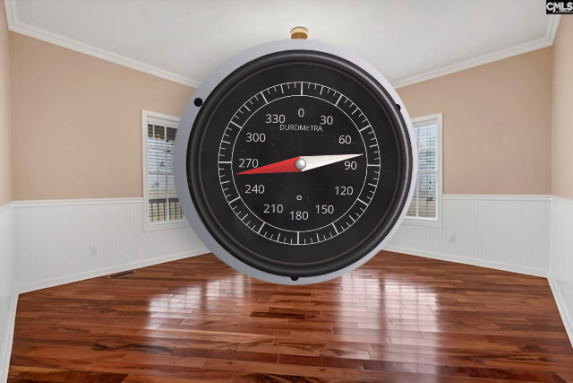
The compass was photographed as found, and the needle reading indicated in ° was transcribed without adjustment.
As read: 260 °
